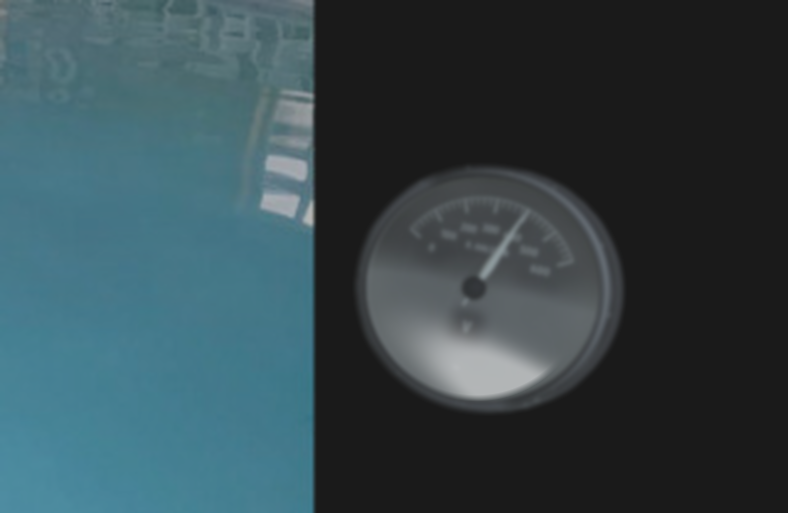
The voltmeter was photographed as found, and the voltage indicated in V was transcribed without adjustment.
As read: 400 V
